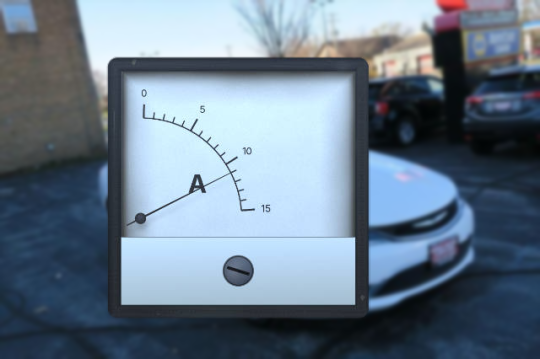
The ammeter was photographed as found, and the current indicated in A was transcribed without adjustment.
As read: 11 A
